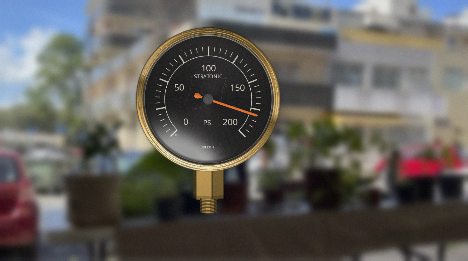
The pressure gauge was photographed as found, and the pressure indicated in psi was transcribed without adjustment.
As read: 180 psi
